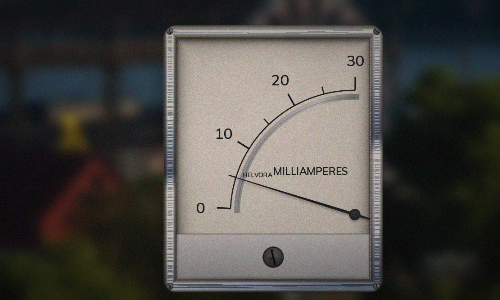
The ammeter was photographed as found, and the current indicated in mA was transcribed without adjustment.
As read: 5 mA
